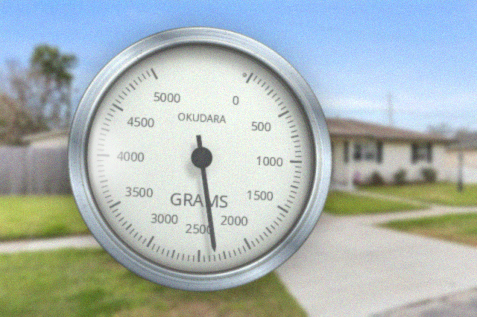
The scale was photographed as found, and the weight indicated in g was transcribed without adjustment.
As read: 2350 g
